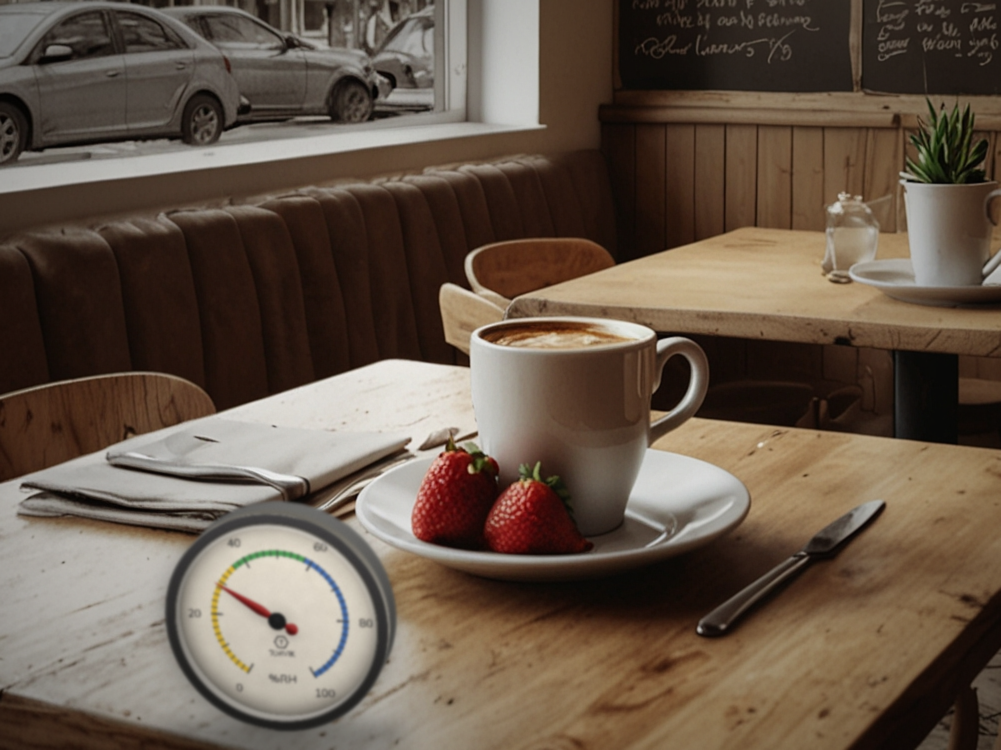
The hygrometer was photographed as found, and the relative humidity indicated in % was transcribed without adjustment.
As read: 30 %
